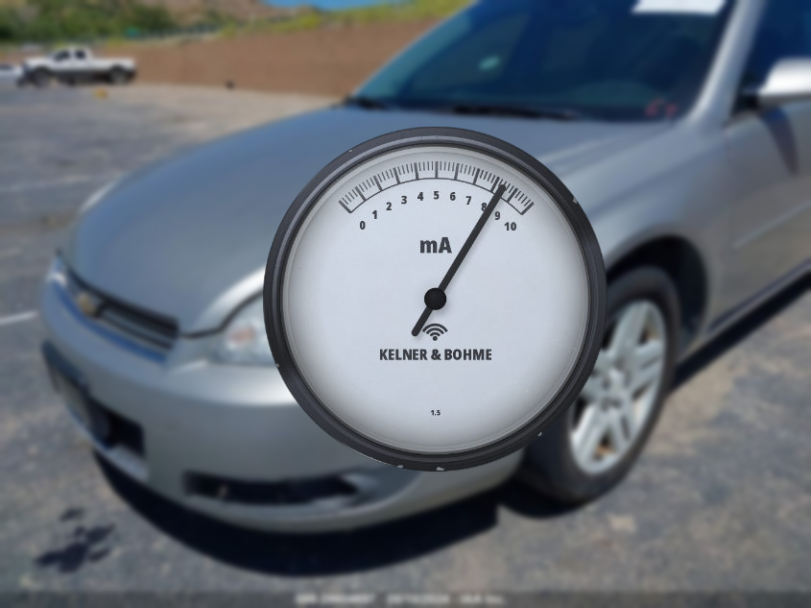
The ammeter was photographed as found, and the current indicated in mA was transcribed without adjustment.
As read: 8.4 mA
